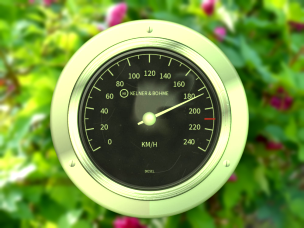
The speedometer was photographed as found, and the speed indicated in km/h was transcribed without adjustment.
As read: 185 km/h
